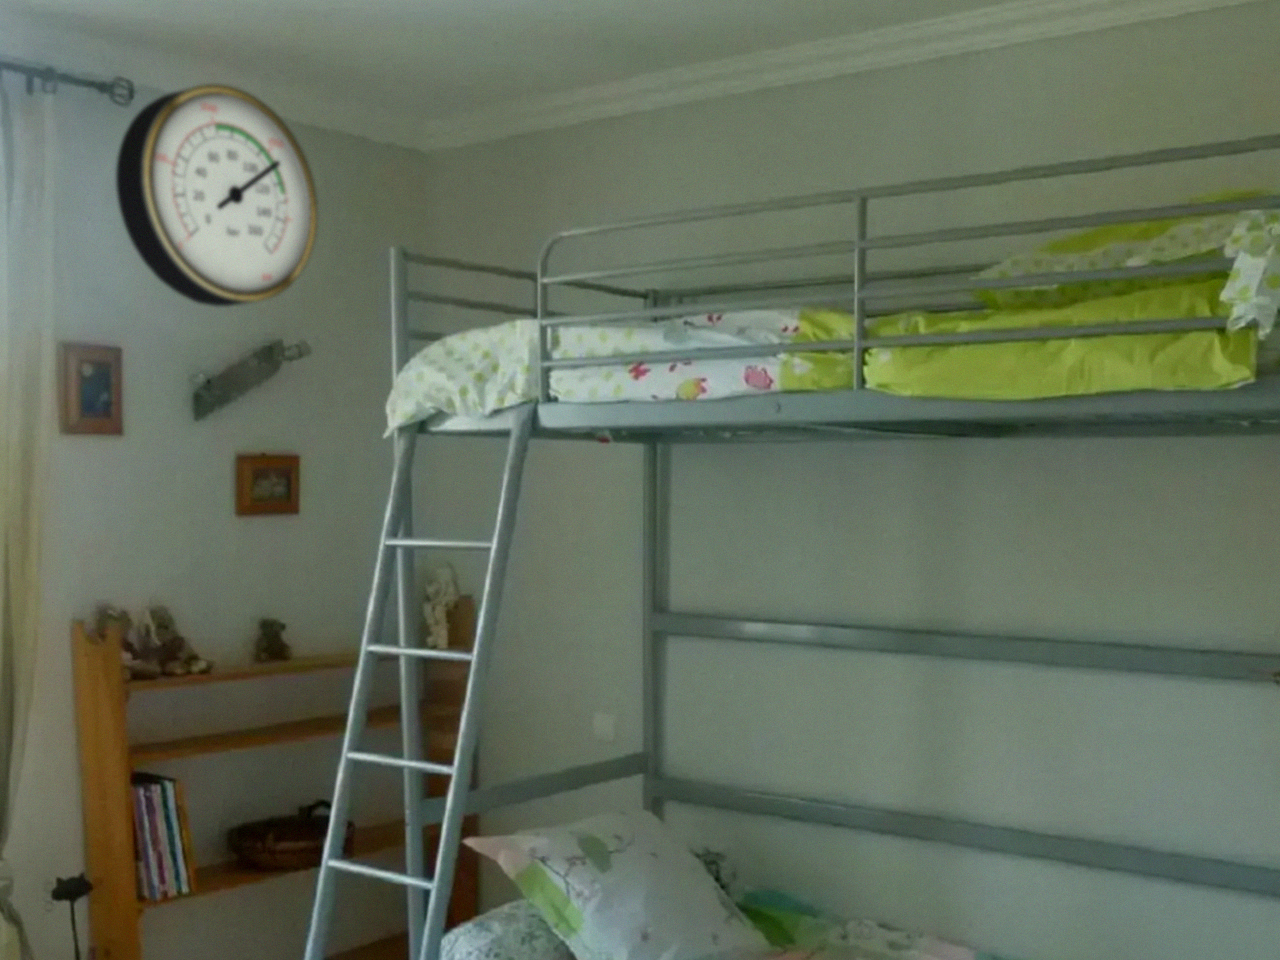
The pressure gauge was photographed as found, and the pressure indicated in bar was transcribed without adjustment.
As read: 110 bar
